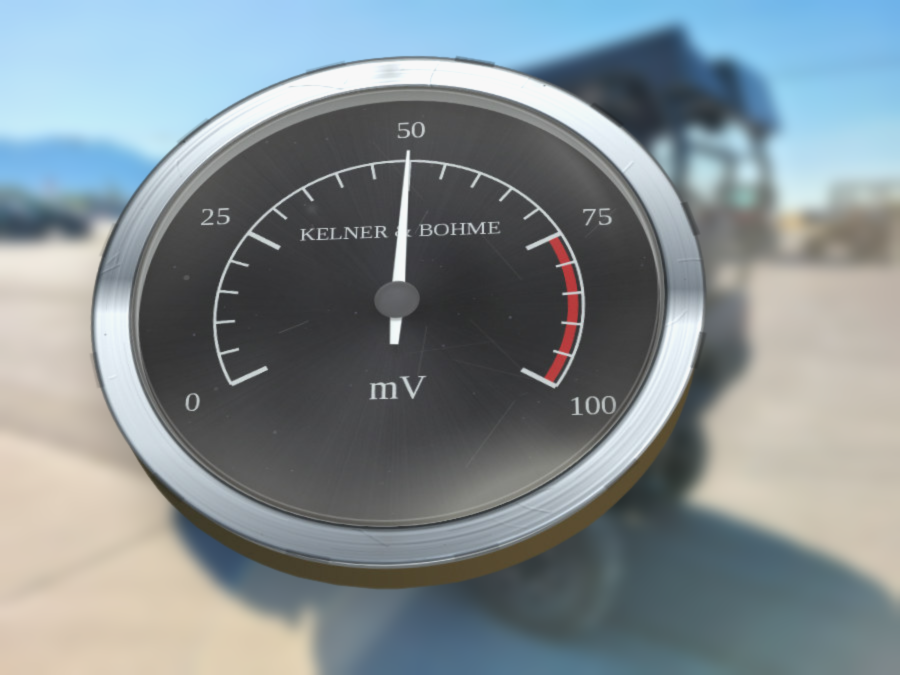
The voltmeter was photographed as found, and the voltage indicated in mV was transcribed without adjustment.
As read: 50 mV
